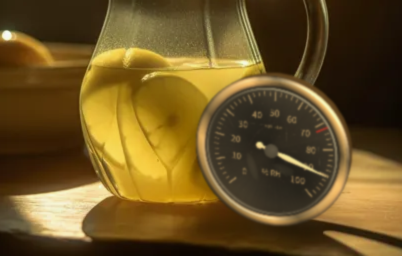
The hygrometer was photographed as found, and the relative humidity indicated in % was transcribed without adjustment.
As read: 90 %
